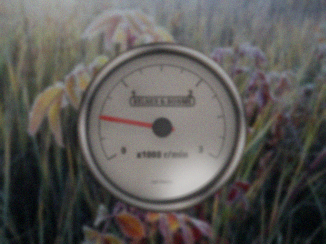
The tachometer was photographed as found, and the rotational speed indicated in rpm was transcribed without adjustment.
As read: 500 rpm
